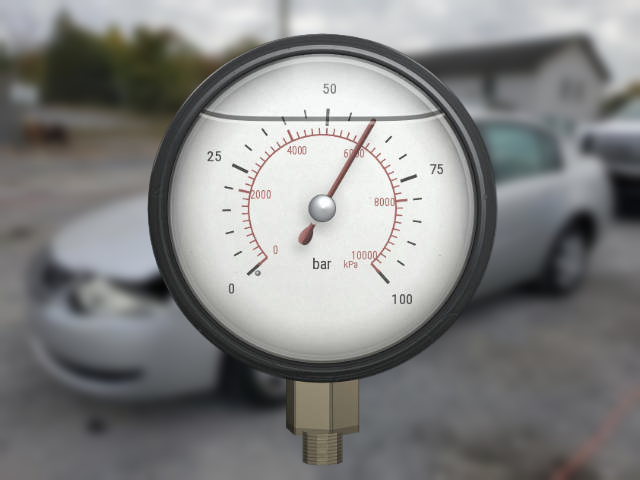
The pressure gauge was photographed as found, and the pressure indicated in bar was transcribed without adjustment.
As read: 60 bar
